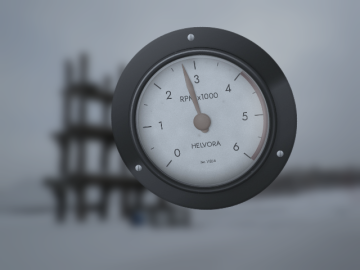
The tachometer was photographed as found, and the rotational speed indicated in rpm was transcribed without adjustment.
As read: 2750 rpm
